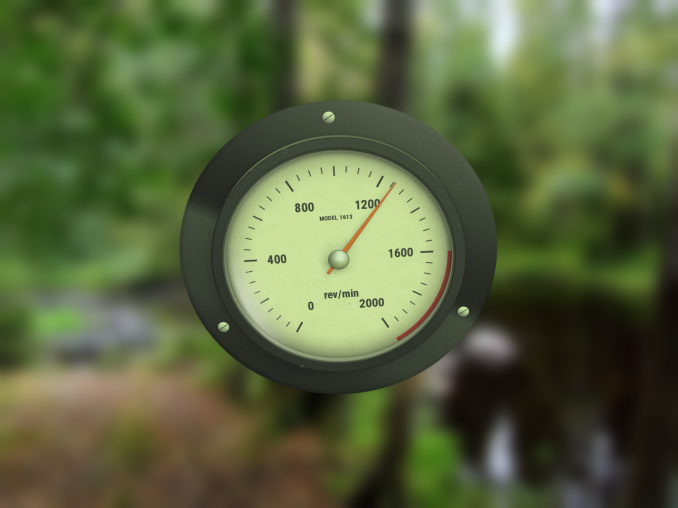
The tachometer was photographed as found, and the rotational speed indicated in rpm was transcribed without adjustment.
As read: 1250 rpm
